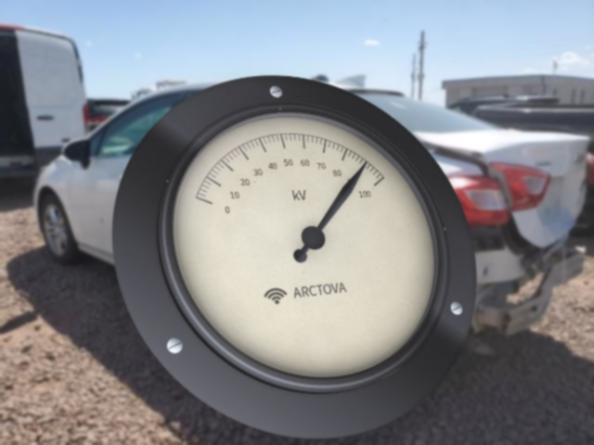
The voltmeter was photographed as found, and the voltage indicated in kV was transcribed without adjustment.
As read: 90 kV
